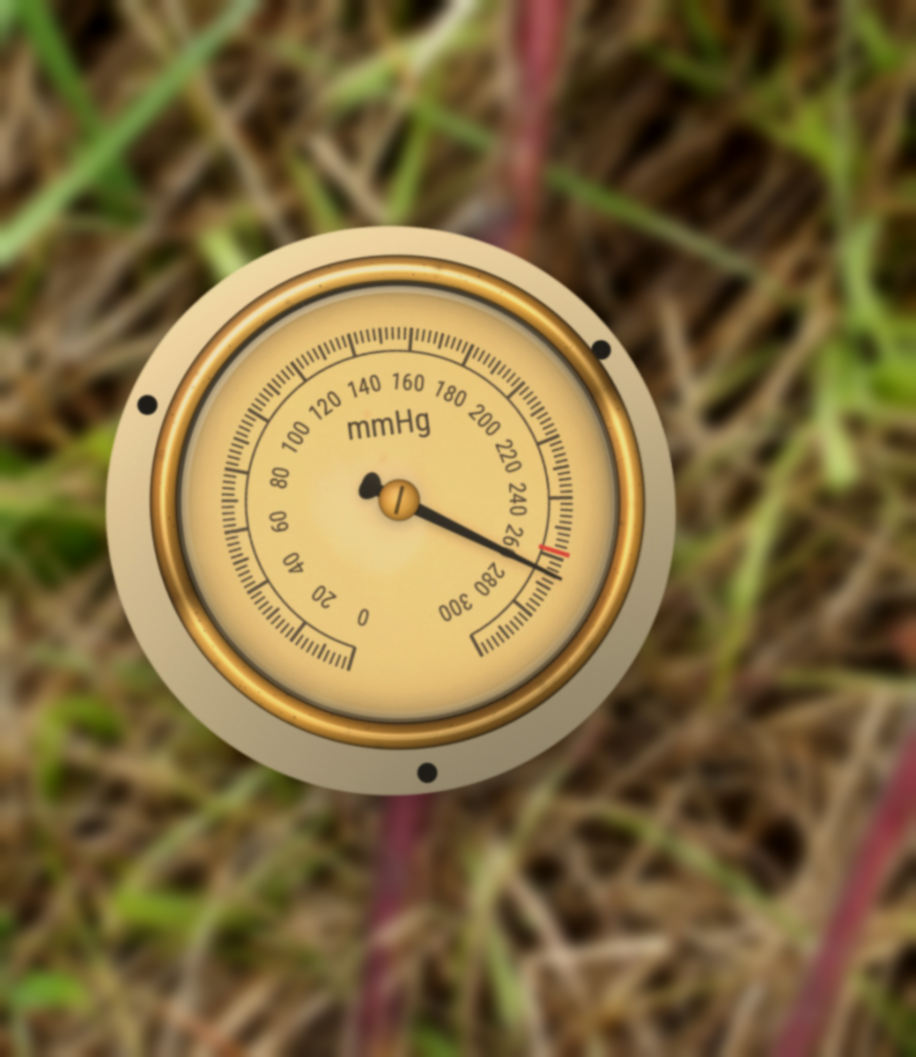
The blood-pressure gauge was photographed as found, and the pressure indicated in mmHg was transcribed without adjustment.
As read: 266 mmHg
